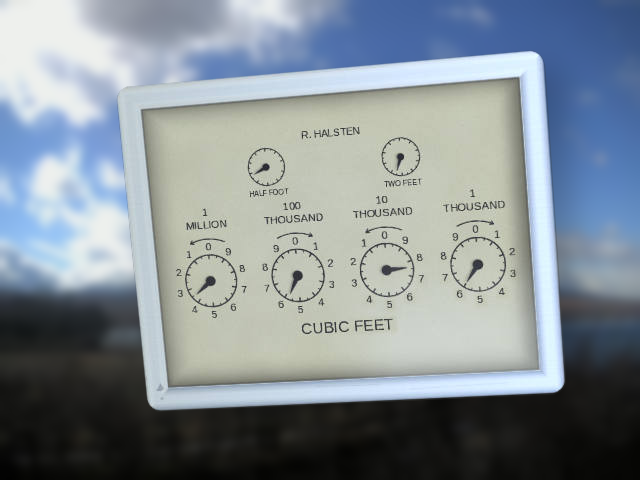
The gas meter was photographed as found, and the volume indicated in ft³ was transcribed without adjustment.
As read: 357600 ft³
